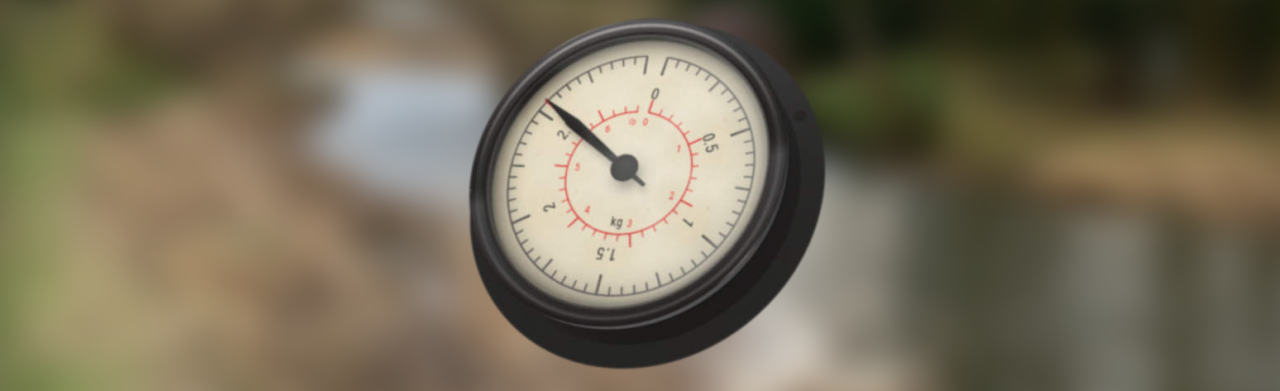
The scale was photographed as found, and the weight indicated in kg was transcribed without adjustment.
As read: 2.55 kg
